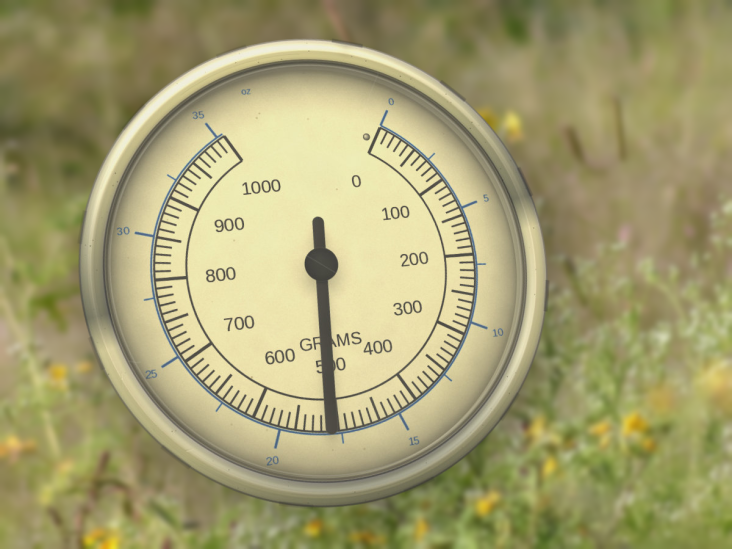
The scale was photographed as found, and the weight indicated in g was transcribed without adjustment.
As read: 510 g
